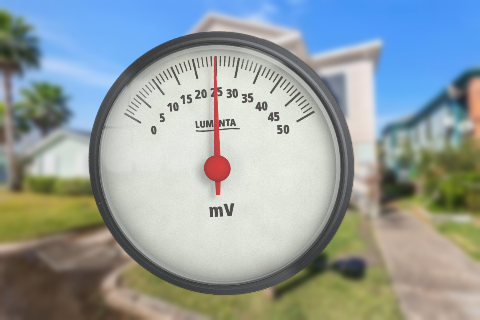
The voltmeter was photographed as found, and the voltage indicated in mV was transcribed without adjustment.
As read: 25 mV
